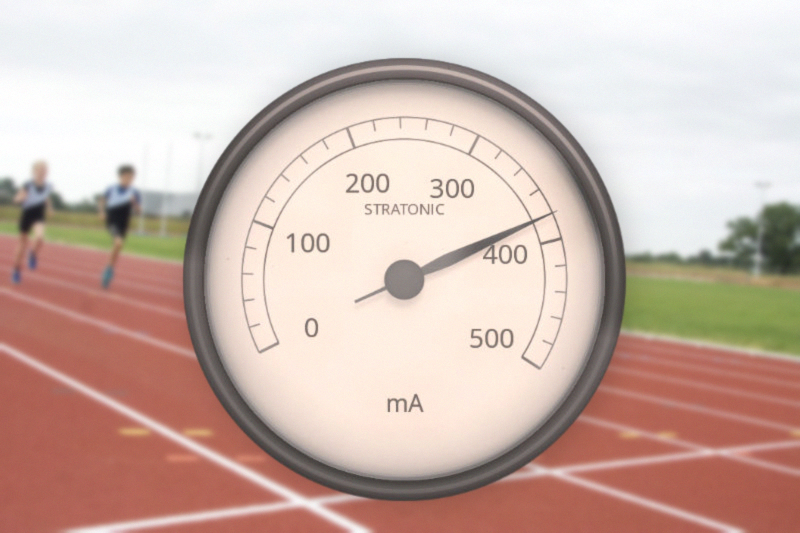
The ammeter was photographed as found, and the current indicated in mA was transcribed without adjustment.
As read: 380 mA
